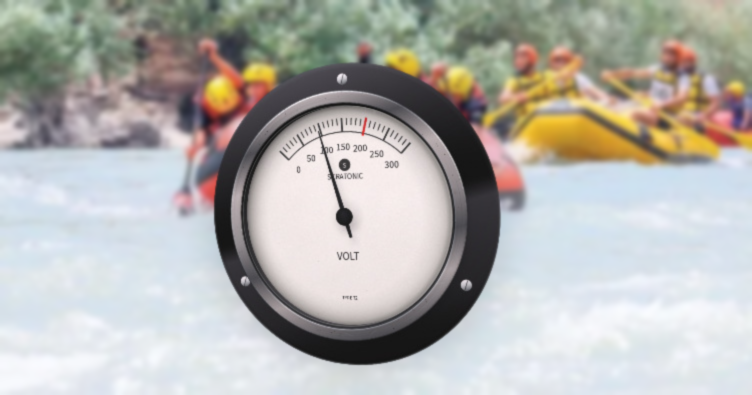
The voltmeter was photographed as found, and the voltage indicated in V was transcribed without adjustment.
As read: 100 V
